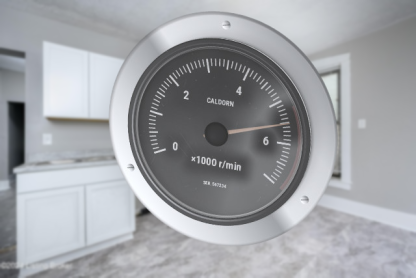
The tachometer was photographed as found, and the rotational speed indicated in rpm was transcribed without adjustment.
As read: 5500 rpm
